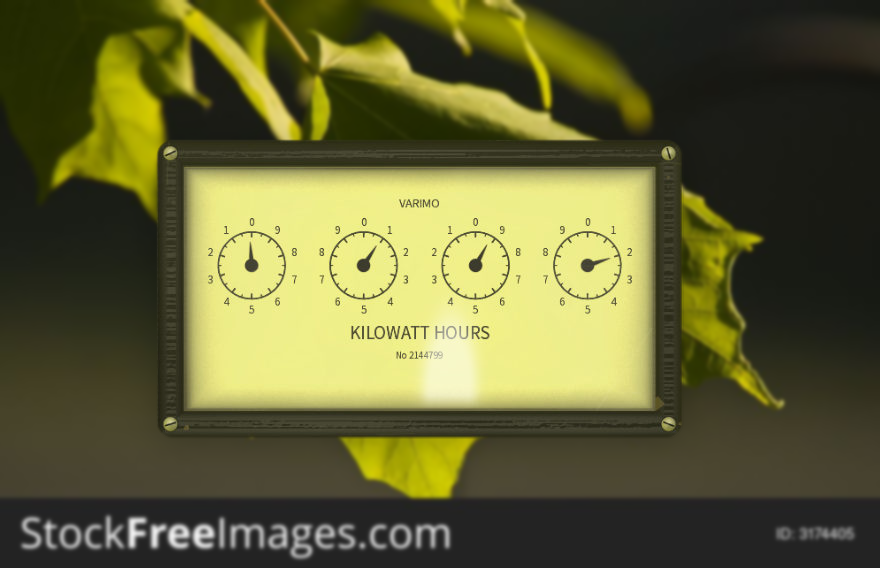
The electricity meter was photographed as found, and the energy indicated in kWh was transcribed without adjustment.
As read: 92 kWh
